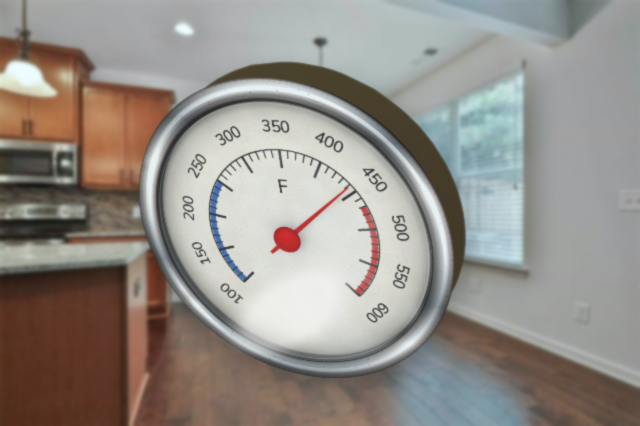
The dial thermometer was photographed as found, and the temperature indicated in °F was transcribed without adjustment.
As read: 440 °F
